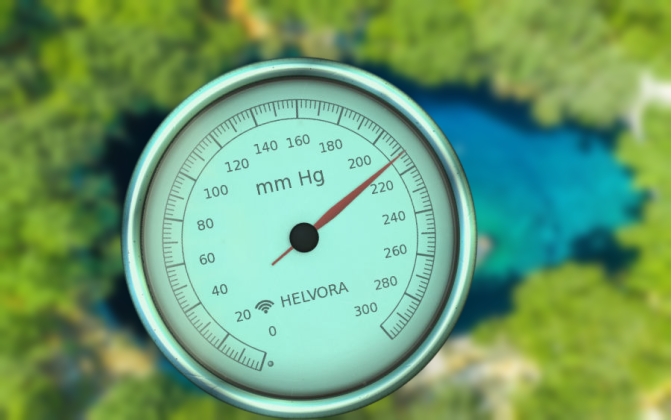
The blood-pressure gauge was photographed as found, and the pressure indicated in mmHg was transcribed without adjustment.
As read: 212 mmHg
